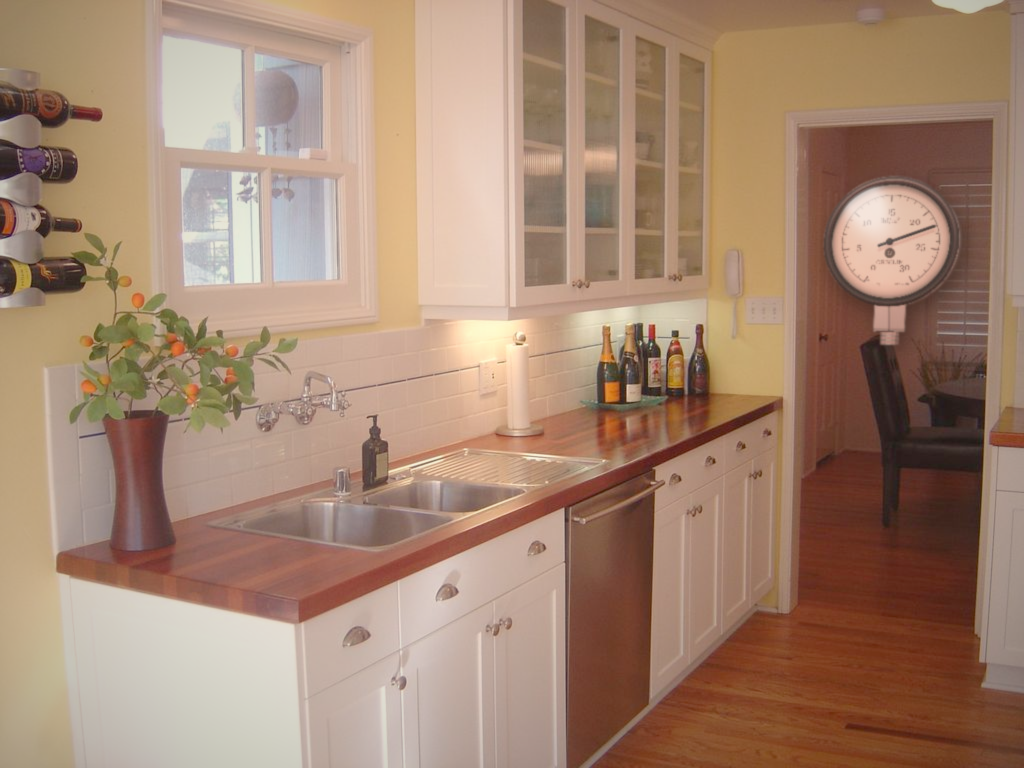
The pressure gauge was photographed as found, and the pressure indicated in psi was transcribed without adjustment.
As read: 22 psi
